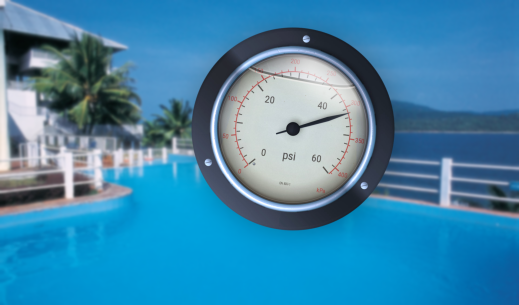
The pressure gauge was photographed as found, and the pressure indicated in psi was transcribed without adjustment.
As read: 45 psi
